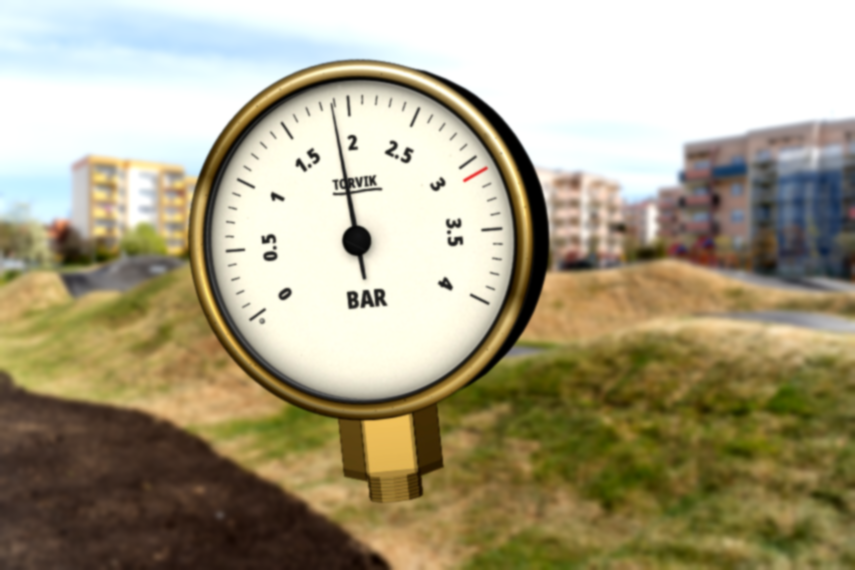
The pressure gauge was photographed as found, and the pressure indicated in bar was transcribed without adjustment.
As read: 1.9 bar
